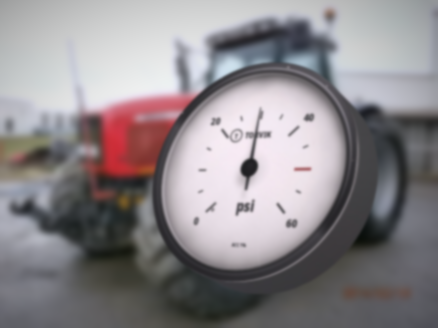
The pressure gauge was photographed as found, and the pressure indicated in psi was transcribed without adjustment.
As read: 30 psi
